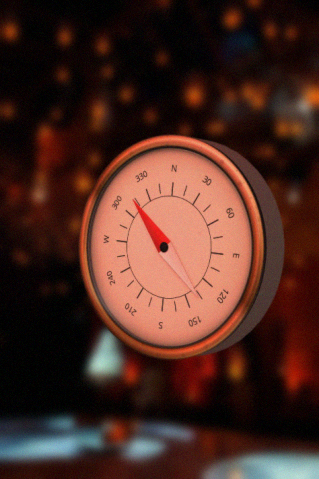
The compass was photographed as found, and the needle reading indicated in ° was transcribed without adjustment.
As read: 315 °
